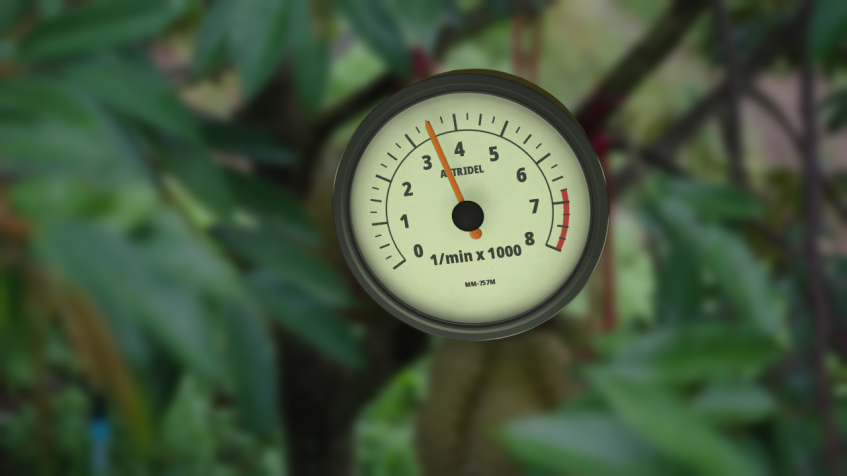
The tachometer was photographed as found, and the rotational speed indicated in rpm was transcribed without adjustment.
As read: 3500 rpm
